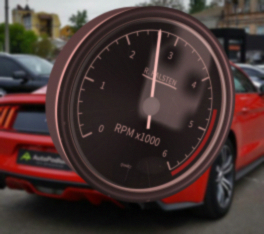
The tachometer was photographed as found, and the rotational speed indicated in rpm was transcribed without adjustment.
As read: 2600 rpm
